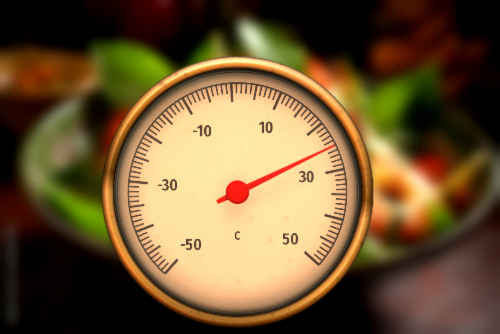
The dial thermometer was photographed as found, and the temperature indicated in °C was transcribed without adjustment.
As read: 25 °C
